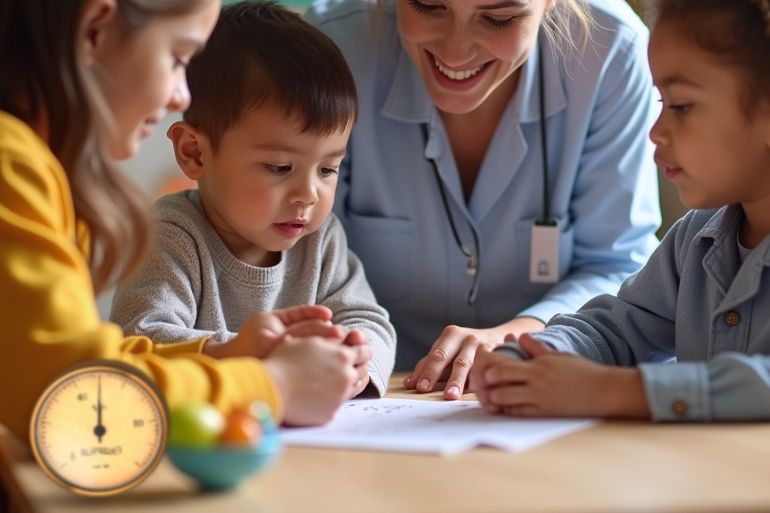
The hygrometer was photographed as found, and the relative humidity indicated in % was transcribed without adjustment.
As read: 50 %
